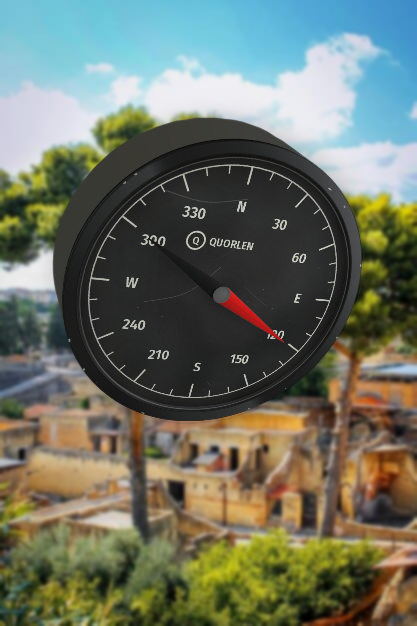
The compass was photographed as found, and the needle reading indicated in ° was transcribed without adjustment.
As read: 120 °
